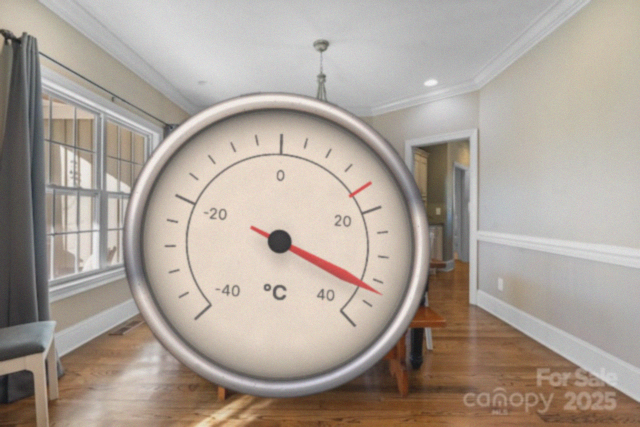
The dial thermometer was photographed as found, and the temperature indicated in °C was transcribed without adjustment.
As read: 34 °C
